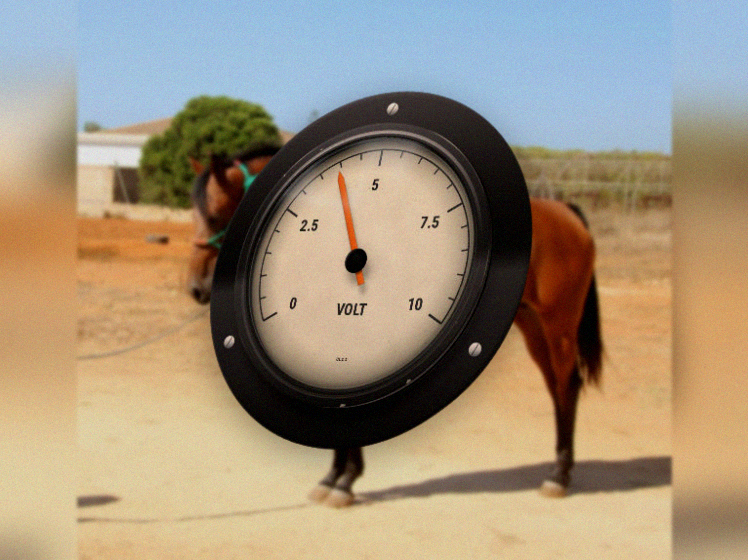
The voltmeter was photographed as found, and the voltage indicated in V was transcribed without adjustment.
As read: 4 V
